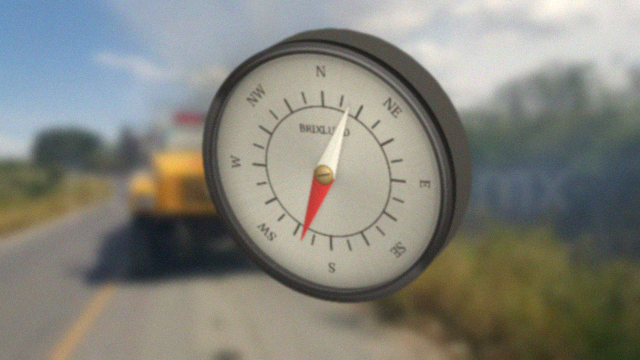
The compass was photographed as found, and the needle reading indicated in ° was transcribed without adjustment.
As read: 202.5 °
